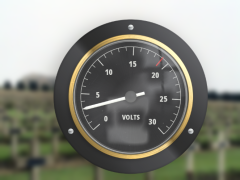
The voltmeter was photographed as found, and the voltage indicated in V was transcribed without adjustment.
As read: 3 V
